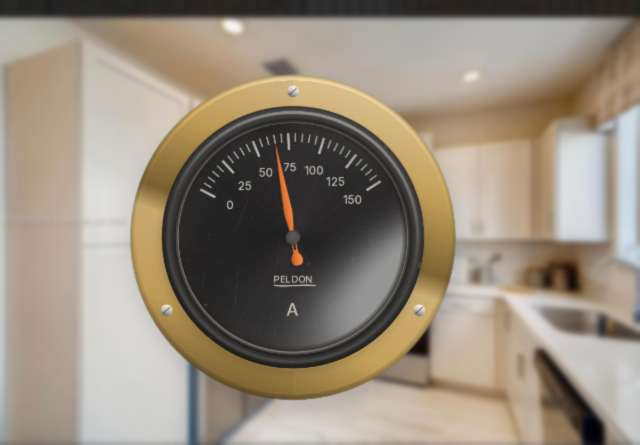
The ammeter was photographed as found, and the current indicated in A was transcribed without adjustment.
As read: 65 A
